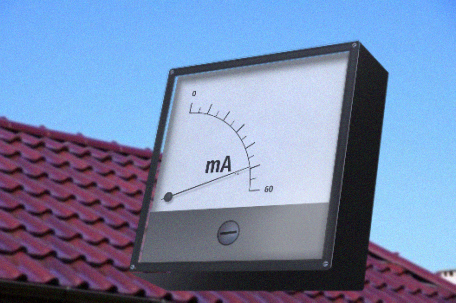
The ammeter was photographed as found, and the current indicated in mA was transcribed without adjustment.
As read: 50 mA
